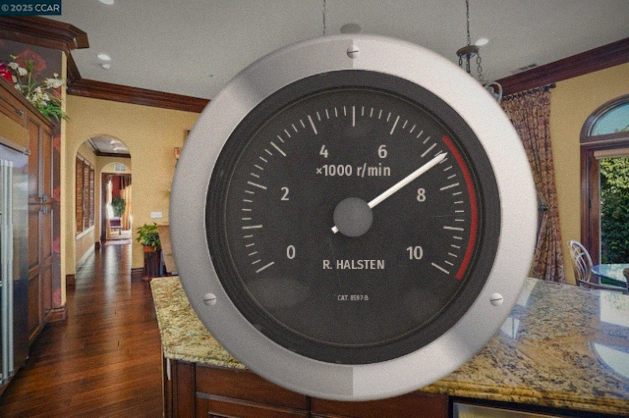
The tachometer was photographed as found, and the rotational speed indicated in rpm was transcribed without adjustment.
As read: 7300 rpm
